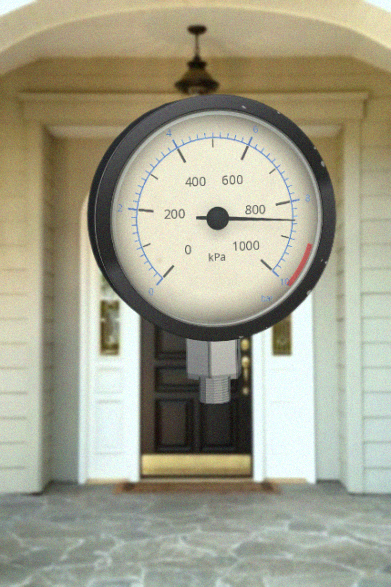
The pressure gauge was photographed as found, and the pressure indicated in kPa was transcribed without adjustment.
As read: 850 kPa
